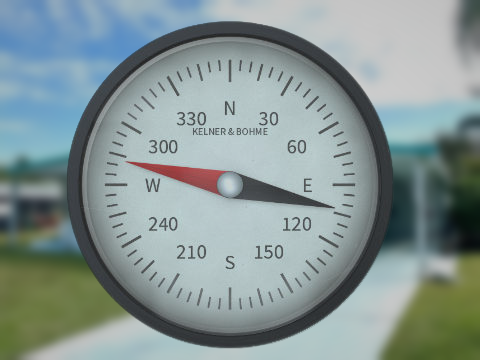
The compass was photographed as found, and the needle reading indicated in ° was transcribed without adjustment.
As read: 282.5 °
